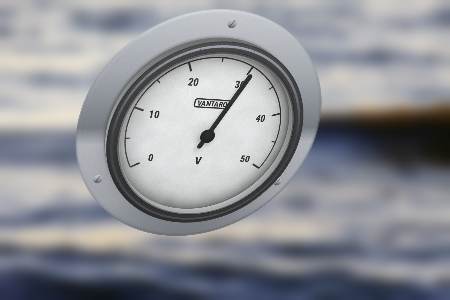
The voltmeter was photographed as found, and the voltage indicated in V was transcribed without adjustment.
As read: 30 V
